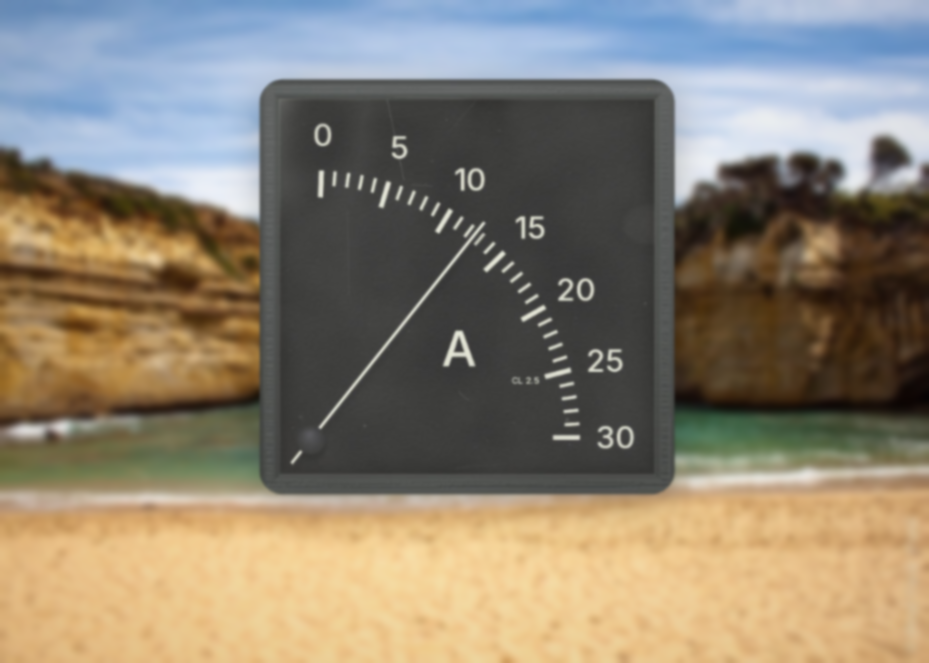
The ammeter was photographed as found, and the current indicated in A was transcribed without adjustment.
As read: 12.5 A
